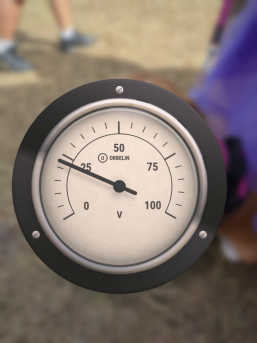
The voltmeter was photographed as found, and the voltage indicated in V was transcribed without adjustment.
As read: 22.5 V
